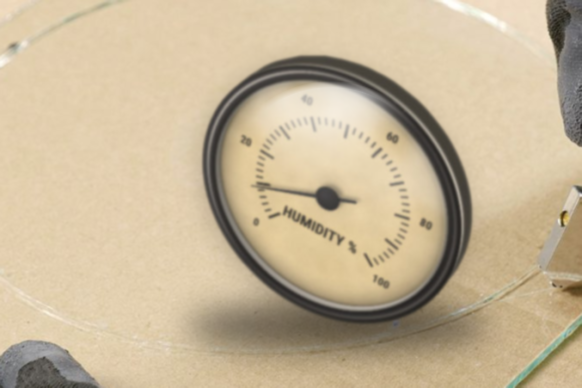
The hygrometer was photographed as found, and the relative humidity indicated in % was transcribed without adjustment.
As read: 10 %
